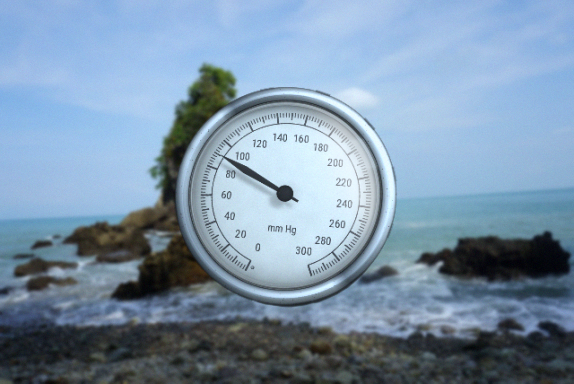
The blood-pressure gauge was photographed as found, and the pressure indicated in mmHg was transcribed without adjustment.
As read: 90 mmHg
